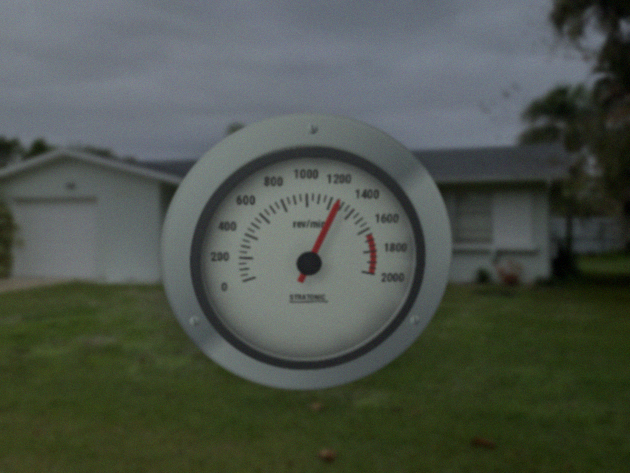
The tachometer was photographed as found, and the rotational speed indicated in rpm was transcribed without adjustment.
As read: 1250 rpm
